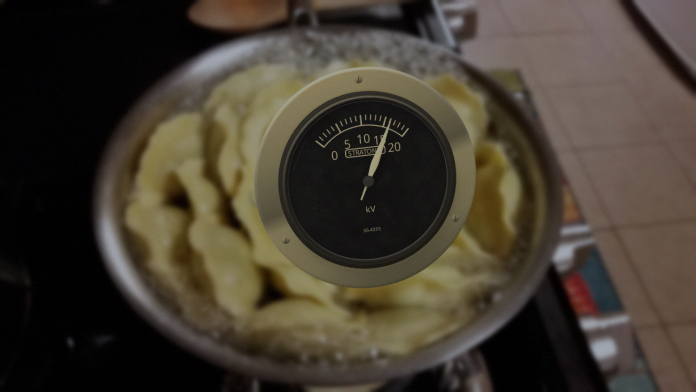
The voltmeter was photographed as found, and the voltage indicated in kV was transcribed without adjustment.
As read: 16 kV
